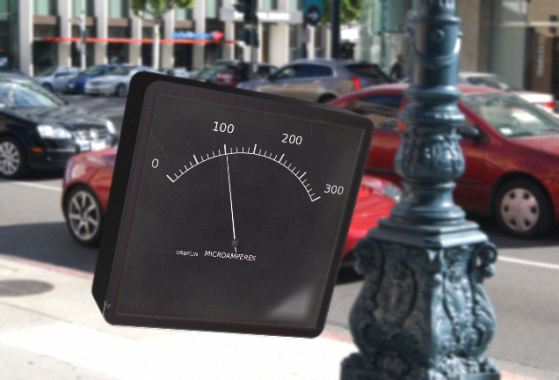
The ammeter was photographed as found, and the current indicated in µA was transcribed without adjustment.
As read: 100 µA
